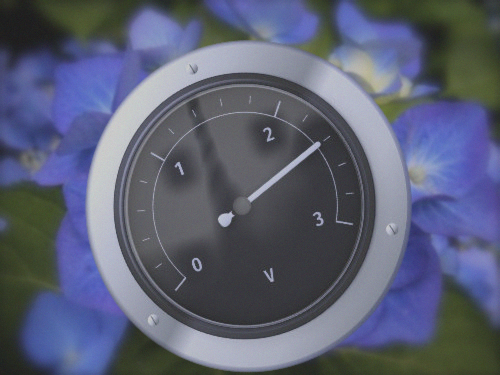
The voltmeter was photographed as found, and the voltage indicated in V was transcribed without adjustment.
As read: 2.4 V
